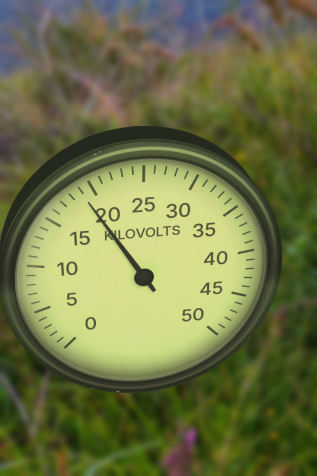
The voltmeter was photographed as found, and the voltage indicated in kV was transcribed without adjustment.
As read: 19 kV
